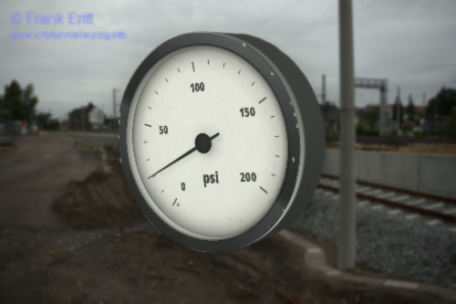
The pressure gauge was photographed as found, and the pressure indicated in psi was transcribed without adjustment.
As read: 20 psi
